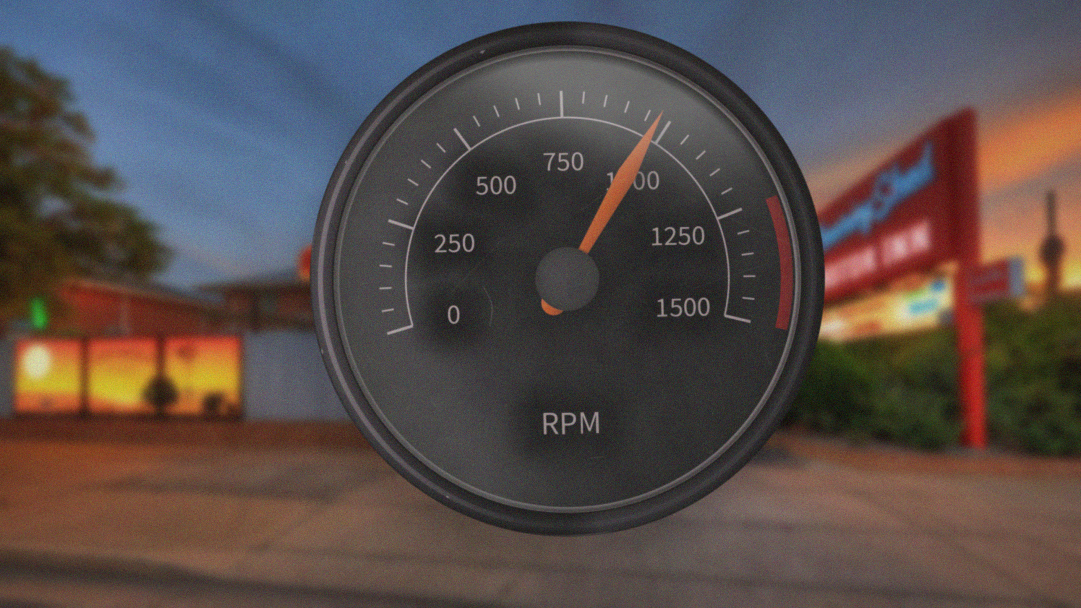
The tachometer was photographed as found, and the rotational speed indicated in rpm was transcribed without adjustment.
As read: 975 rpm
